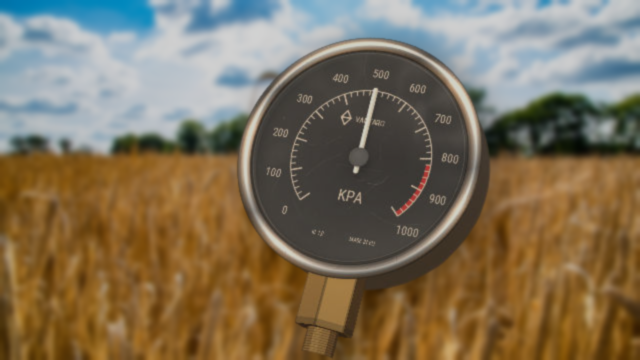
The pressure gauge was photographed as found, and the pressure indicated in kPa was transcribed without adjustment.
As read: 500 kPa
